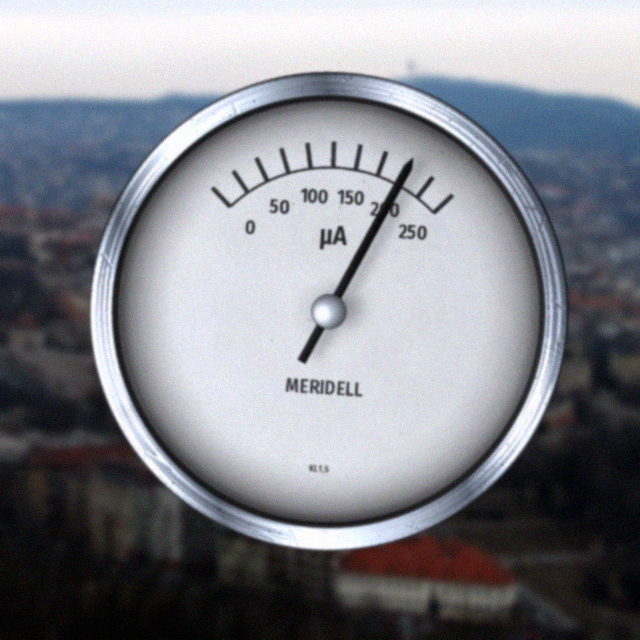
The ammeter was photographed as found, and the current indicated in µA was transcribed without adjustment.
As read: 200 µA
